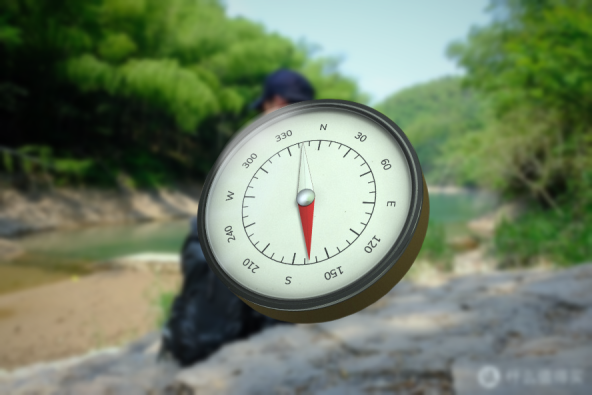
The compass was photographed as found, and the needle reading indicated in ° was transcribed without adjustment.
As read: 165 °
